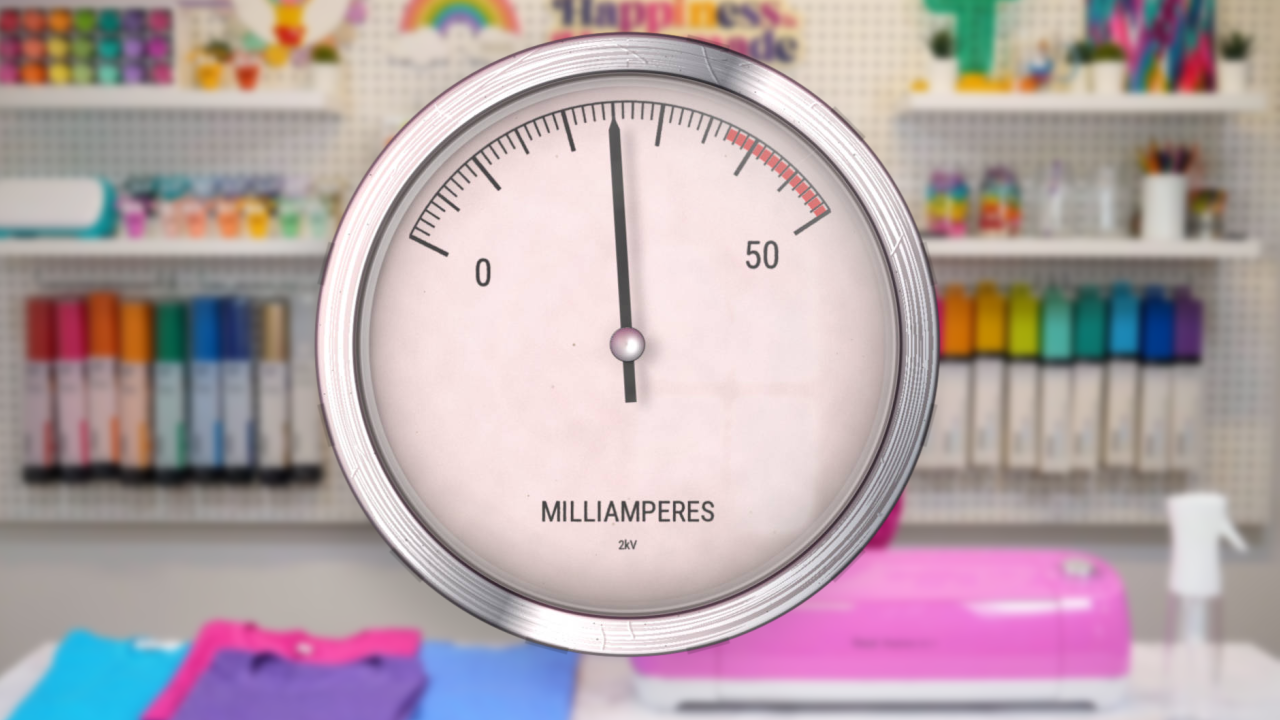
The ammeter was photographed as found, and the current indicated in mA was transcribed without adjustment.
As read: 25 mA
